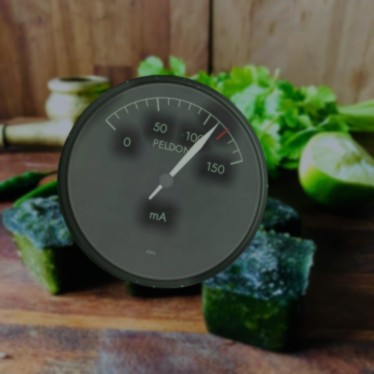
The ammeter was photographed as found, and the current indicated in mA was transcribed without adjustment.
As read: 110 mA
